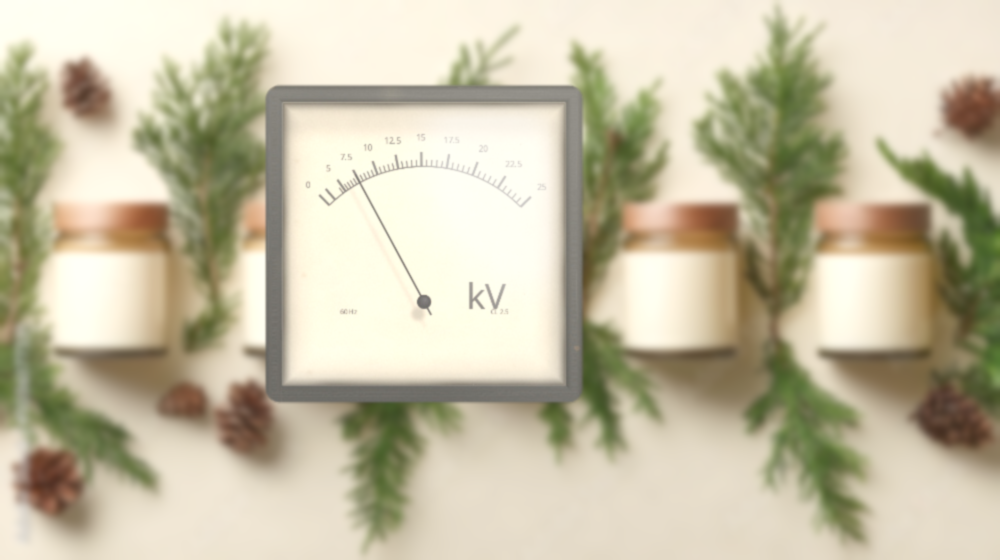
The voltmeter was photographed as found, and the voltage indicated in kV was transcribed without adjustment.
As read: 7.5 kV
